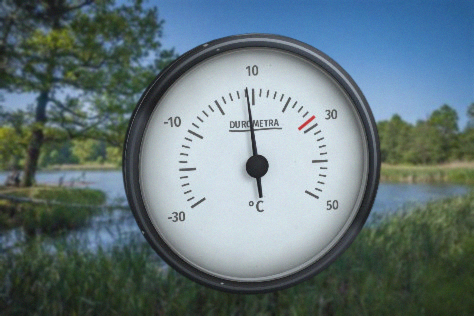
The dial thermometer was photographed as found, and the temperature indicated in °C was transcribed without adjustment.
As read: 8 °C
